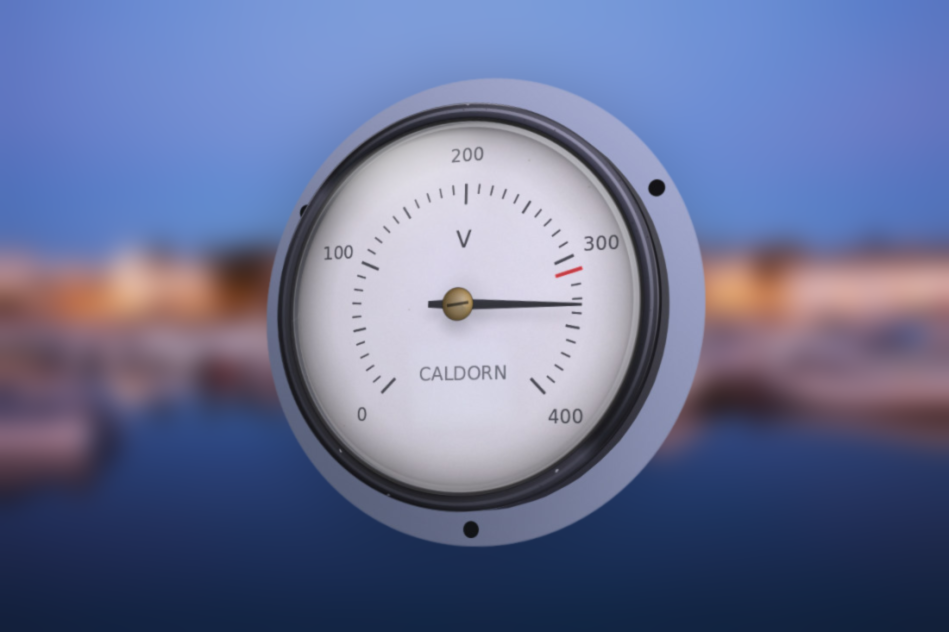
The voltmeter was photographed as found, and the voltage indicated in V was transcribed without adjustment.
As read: 335 V
